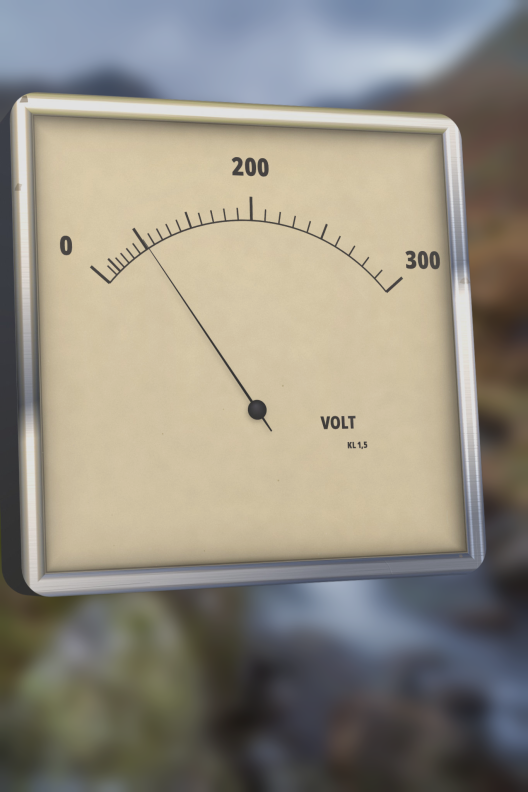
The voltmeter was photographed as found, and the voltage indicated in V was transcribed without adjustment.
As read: 100 V
